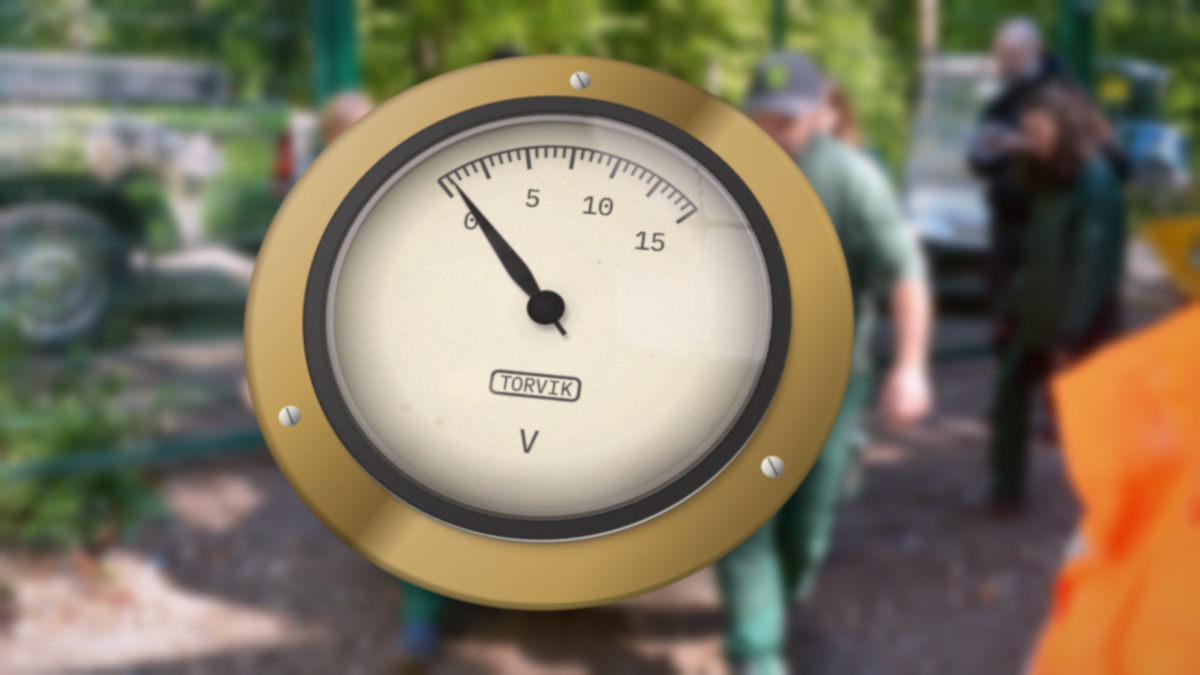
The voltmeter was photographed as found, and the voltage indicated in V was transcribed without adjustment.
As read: 0.5 V
